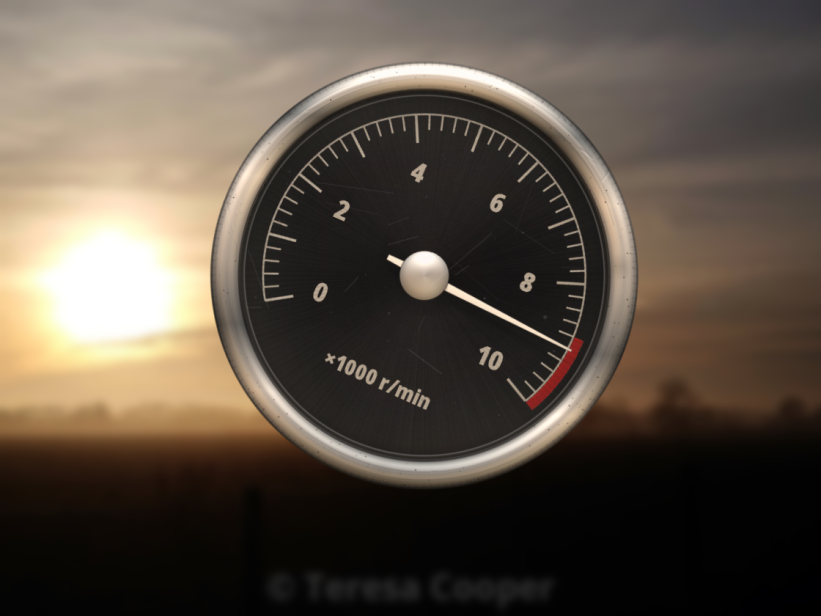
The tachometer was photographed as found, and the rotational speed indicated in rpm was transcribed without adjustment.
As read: 9000 rpm
